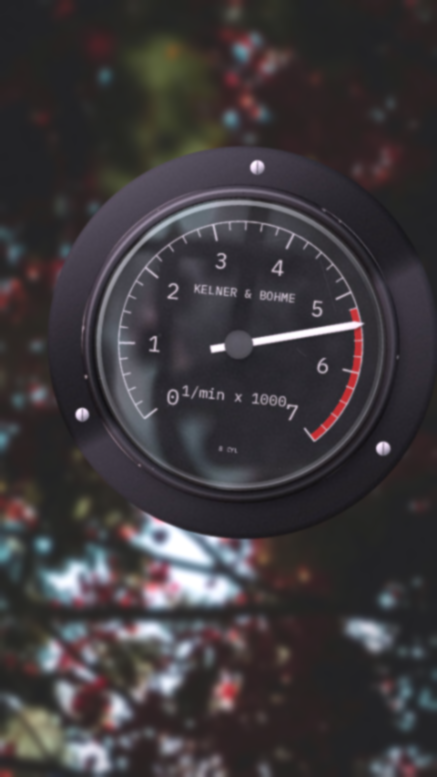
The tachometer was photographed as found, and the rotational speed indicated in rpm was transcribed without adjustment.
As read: 5400 rpm
